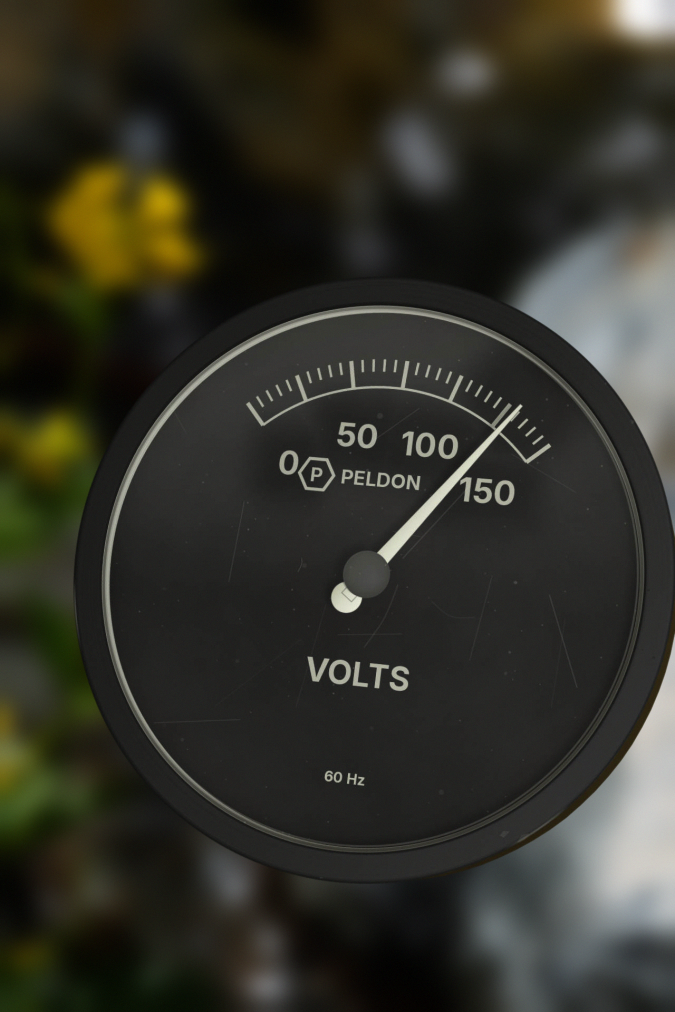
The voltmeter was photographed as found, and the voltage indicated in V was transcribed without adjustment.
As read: 130 V
